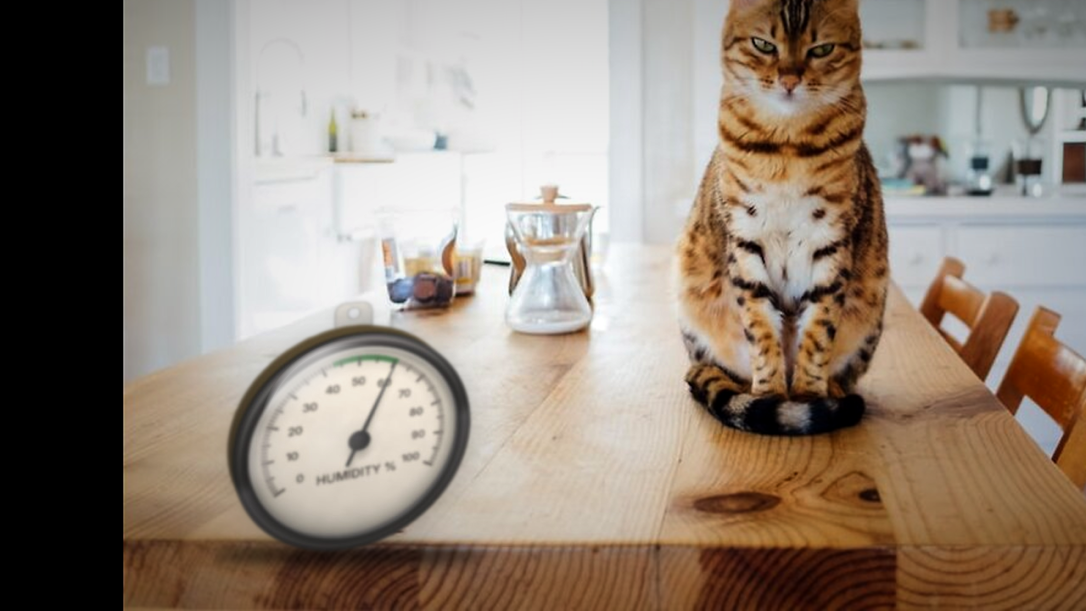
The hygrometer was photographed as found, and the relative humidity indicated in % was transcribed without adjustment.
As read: 60 %
